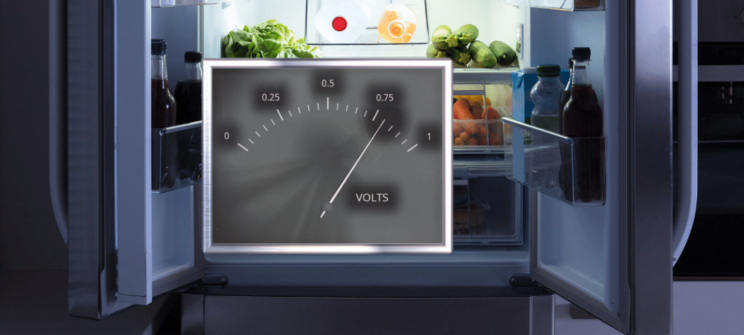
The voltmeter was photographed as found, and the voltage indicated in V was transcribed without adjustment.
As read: 0.8 V
